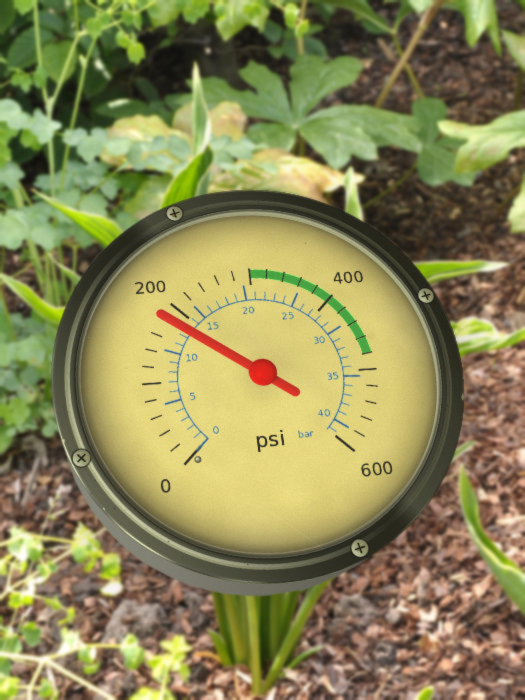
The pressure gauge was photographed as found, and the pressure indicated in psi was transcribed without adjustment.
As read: 180 psi
